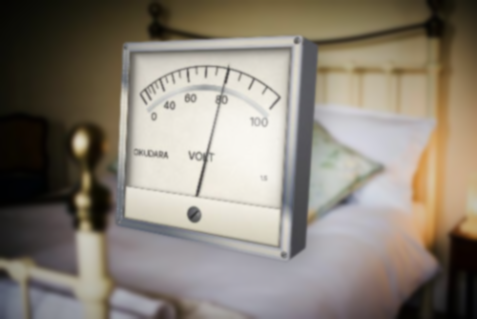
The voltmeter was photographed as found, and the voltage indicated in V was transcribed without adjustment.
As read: 80 V
